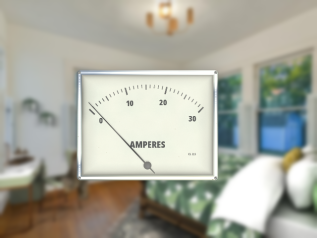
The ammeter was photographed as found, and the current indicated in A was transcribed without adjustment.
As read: 1 A
